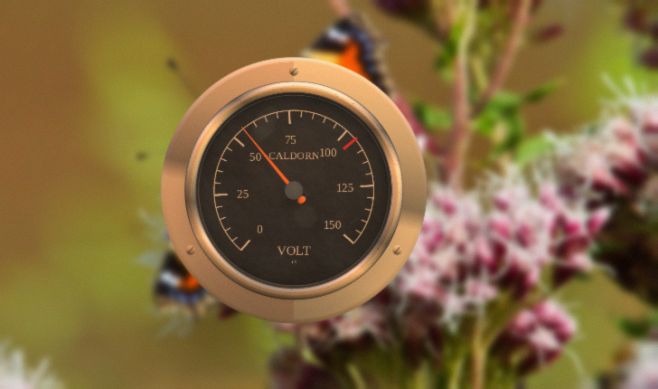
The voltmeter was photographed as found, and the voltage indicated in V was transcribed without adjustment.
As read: 55 V
